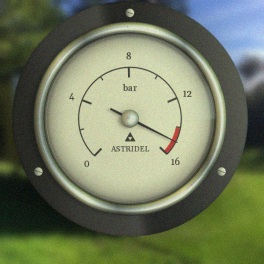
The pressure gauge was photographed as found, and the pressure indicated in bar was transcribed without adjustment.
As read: 15 bar
